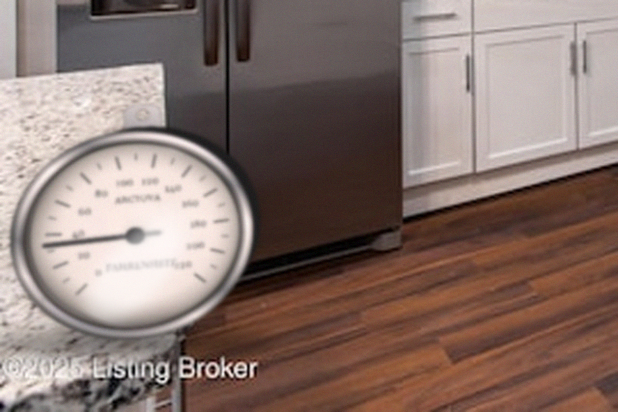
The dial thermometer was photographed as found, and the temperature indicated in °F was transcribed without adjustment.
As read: 35 °F
